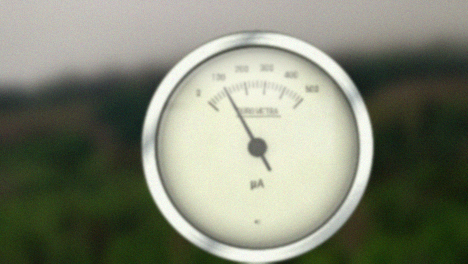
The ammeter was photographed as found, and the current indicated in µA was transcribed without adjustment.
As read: 100 µA
